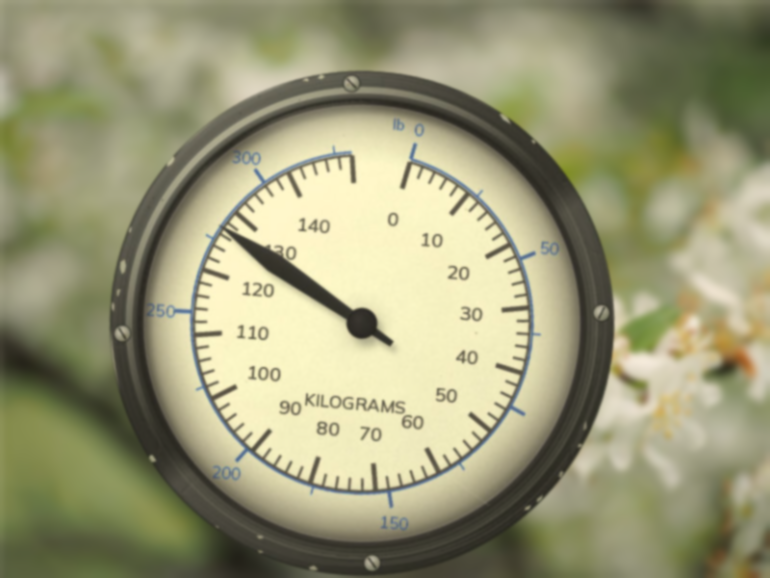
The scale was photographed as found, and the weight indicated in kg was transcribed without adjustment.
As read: 127 kg
